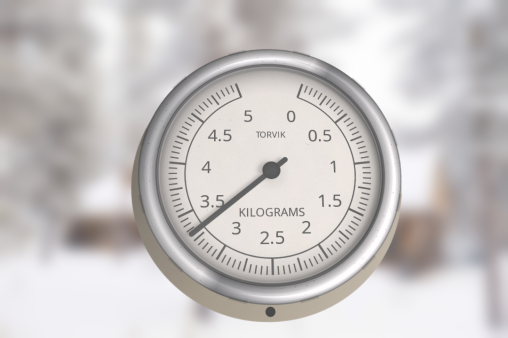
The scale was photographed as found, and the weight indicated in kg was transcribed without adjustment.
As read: 3.3 kg
